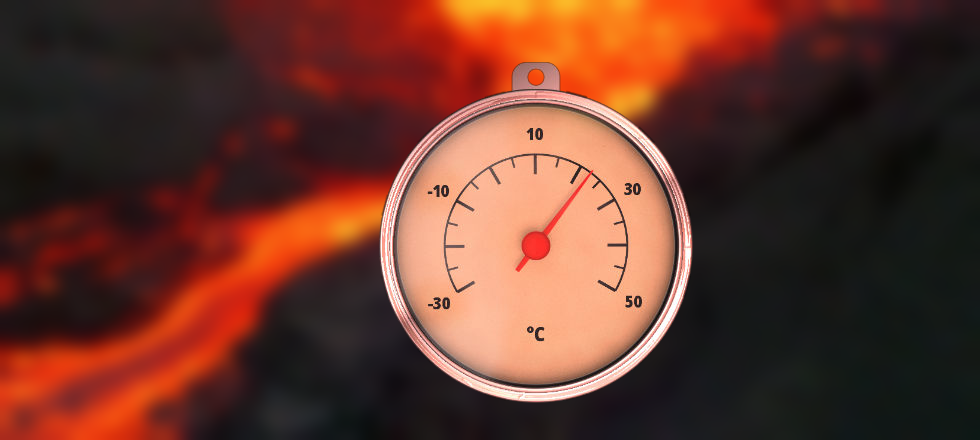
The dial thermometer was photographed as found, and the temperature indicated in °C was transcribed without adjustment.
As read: 22.5 °C
